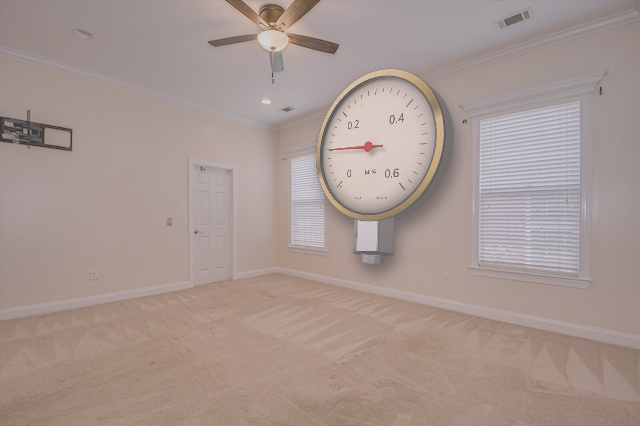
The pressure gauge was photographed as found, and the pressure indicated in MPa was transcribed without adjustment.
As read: 0.1 MPa
